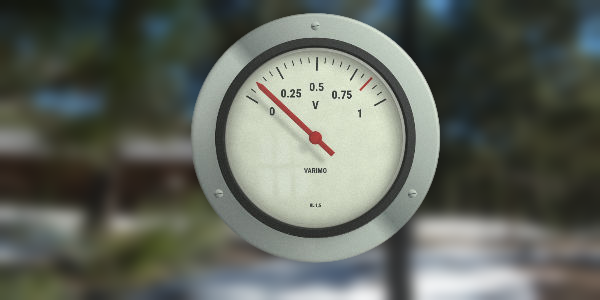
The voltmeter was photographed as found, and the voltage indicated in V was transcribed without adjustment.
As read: 0.1 V
